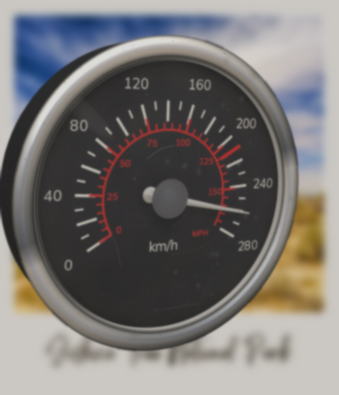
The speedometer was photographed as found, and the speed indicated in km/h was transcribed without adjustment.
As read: 260 km/h
